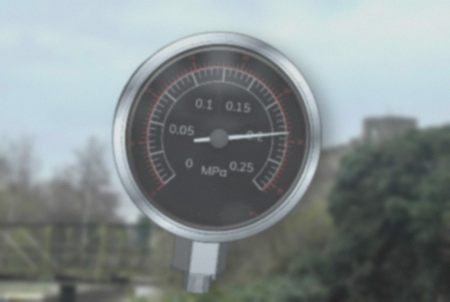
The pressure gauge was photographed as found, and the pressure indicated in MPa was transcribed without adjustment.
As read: 0.2 MPa
